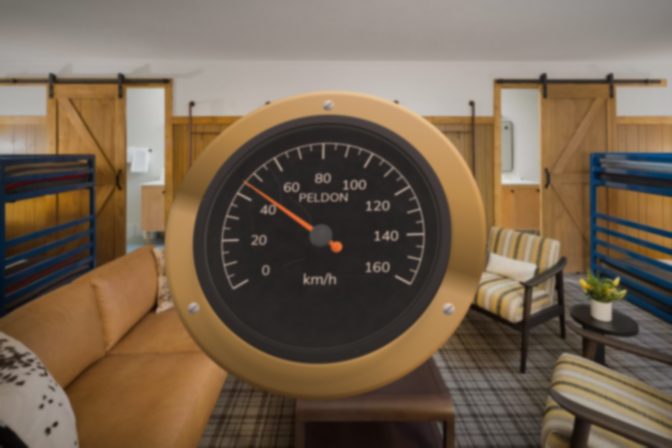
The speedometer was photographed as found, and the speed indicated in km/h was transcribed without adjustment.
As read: 45 km/h
